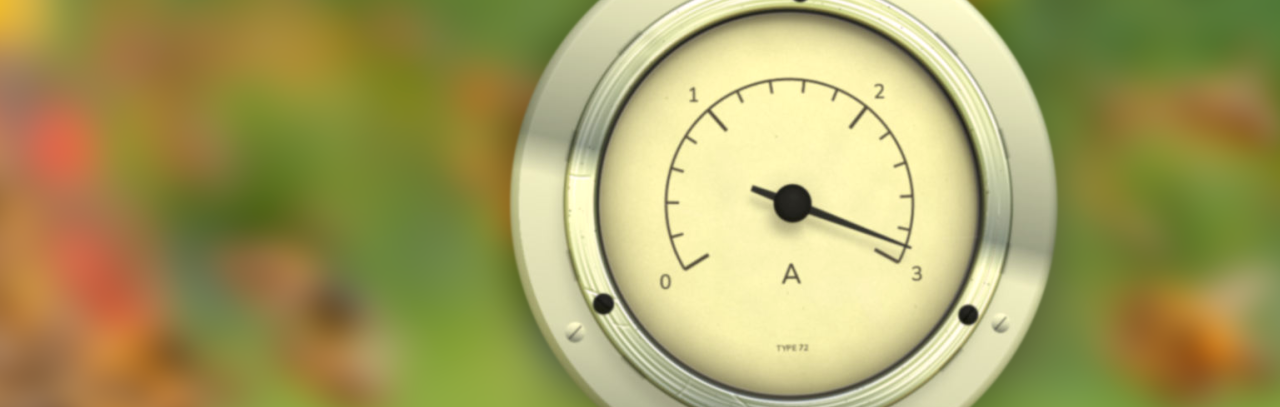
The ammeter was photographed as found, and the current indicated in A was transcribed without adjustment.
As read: 2.9 A
